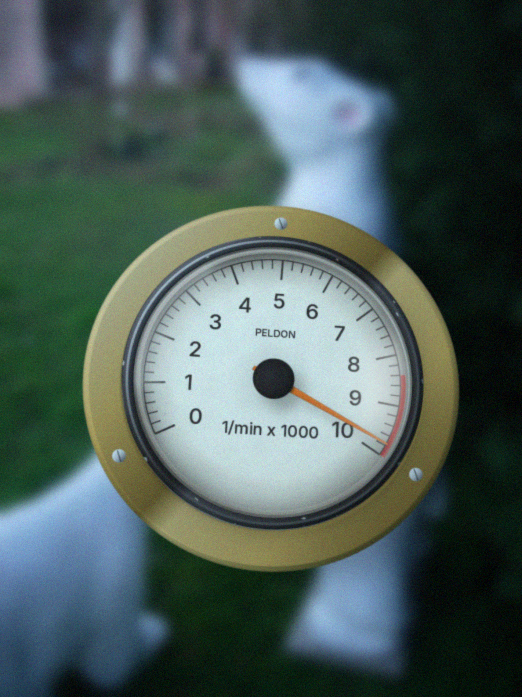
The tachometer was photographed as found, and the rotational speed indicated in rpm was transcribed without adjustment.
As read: 9800 rpm
